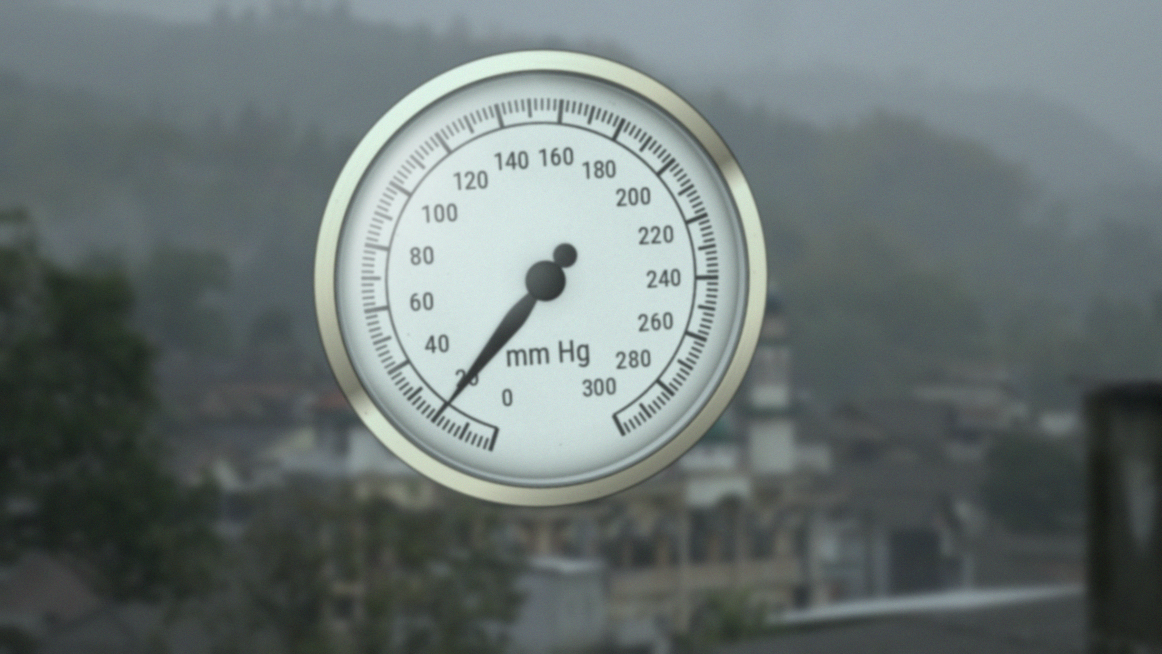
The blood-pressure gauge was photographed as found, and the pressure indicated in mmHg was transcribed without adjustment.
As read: 20 mmHg
